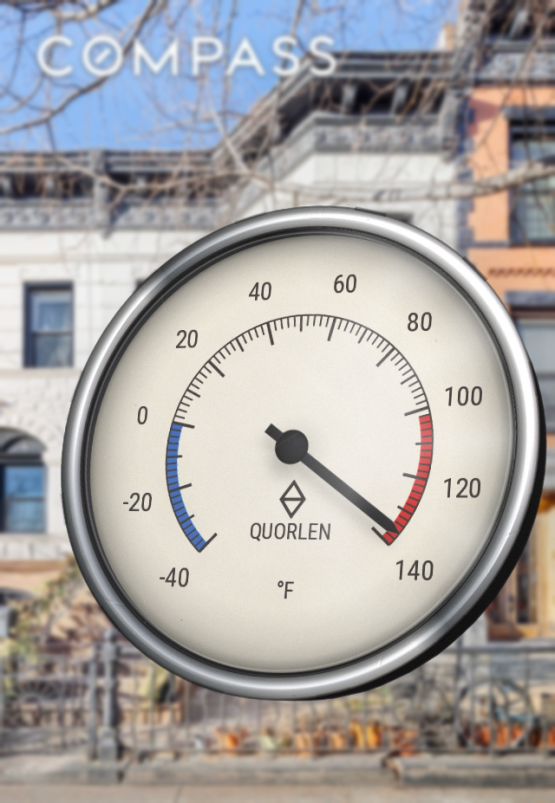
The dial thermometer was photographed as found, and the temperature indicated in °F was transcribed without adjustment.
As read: 136 °F
